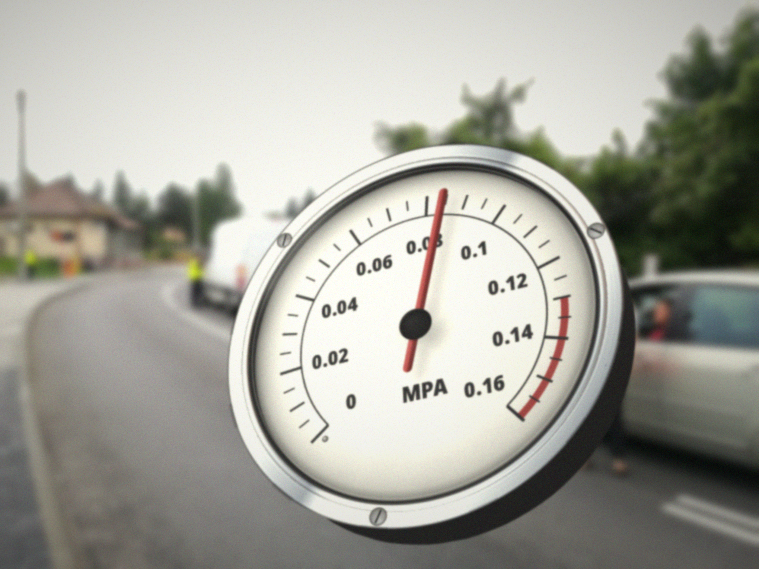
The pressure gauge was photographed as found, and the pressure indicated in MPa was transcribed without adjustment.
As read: 0.085 MPa
